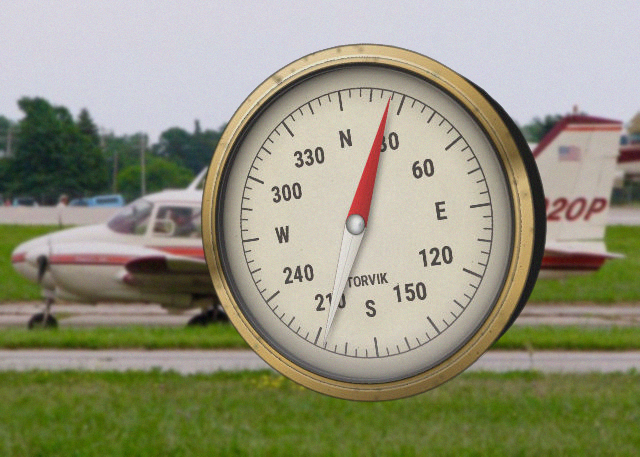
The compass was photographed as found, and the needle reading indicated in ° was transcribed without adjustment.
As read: 25 °
